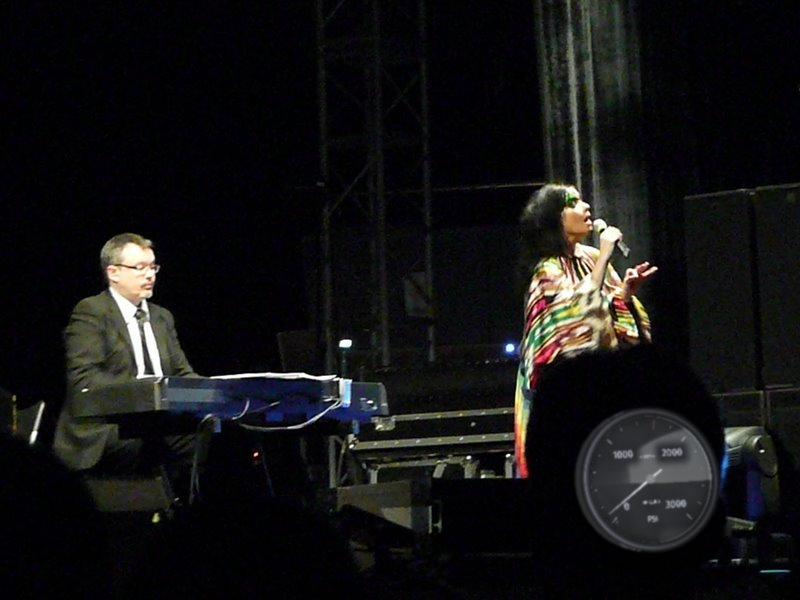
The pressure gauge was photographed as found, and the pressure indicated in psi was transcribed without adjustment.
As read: 100 psi
